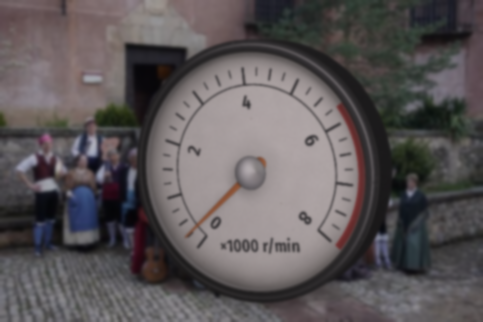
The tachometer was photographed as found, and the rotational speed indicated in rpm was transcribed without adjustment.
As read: 250 rpm
